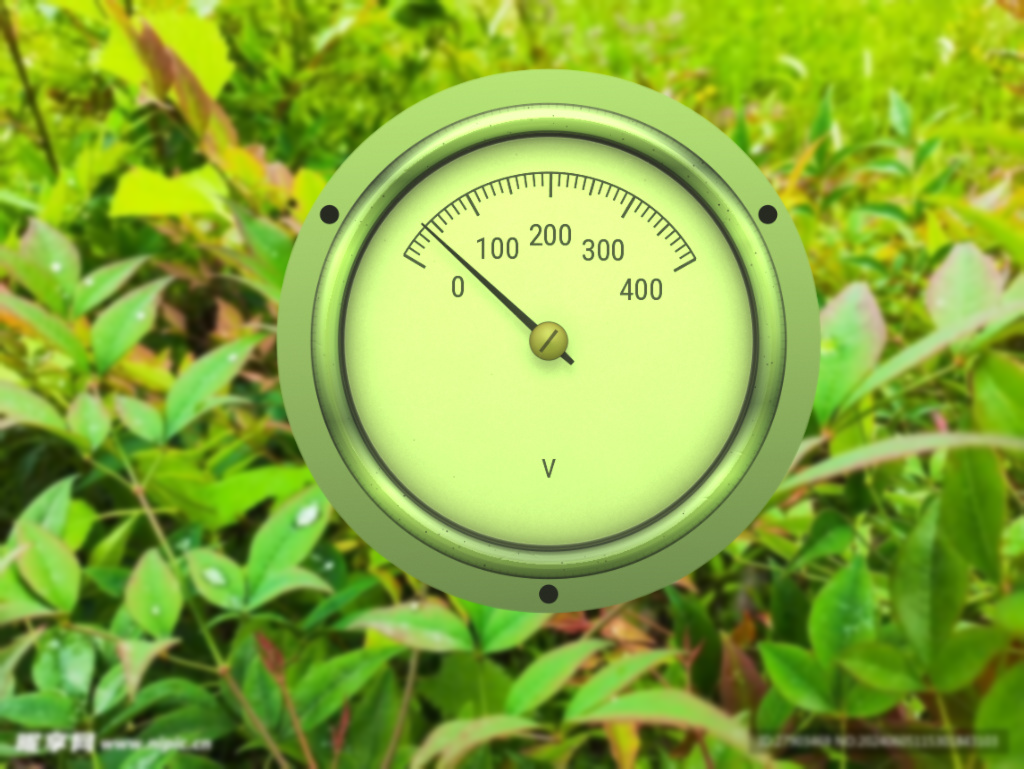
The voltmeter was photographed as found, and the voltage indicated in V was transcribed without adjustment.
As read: 40 V
